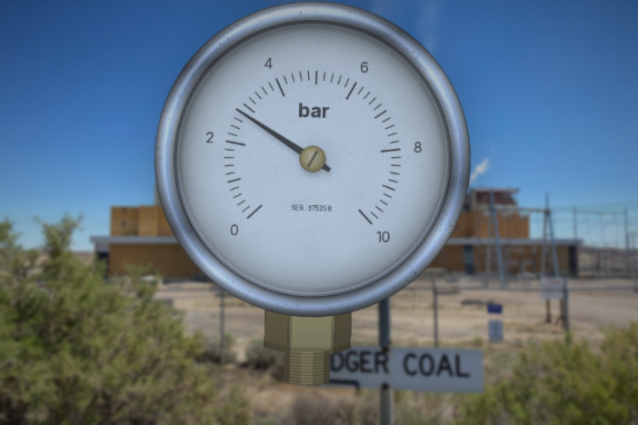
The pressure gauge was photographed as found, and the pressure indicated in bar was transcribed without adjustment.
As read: 2.8 bar
